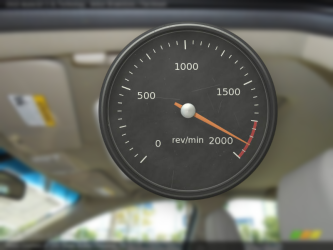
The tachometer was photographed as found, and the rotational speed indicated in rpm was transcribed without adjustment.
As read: 1900 rpm
